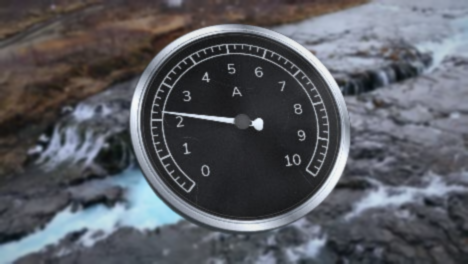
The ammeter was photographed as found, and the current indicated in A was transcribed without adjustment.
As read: 2.2 A
